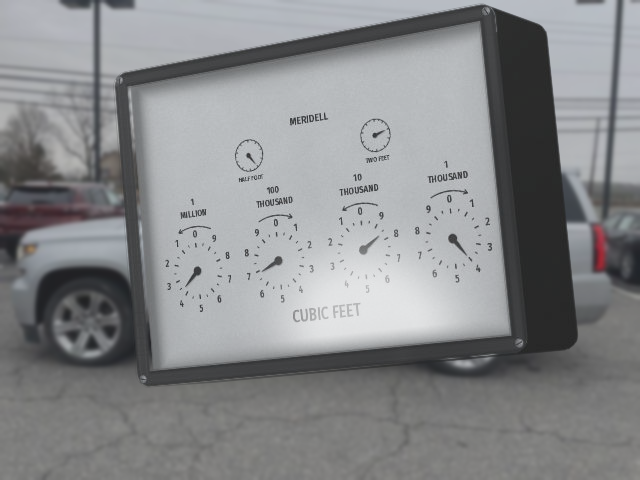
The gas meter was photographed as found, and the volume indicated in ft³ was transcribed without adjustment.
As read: 368400 ft³
